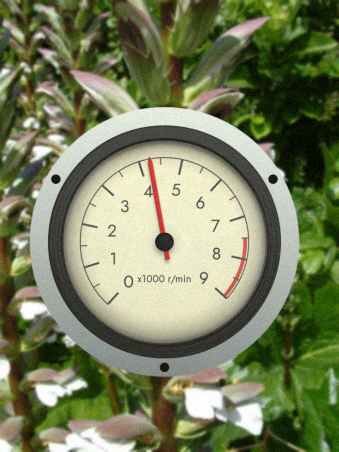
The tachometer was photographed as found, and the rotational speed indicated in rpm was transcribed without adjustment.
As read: 4250 rpm
